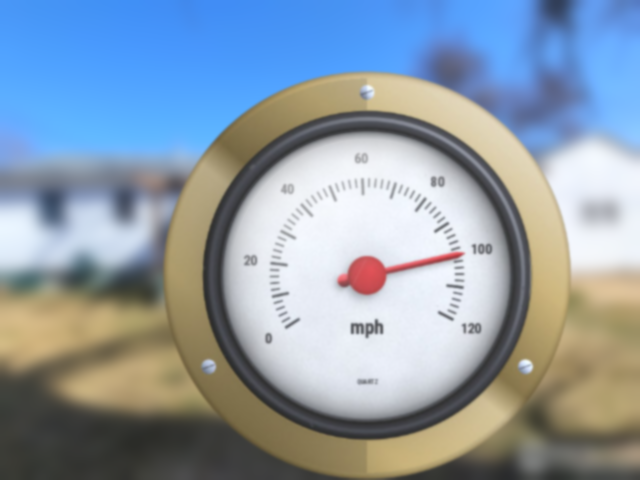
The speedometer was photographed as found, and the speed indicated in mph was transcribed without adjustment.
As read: 100 mph
